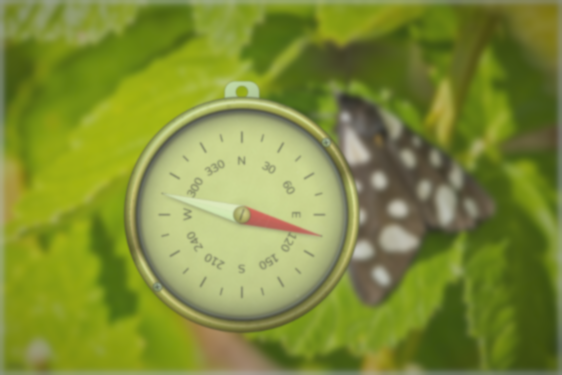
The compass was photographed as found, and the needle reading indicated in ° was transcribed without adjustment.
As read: 105 °
